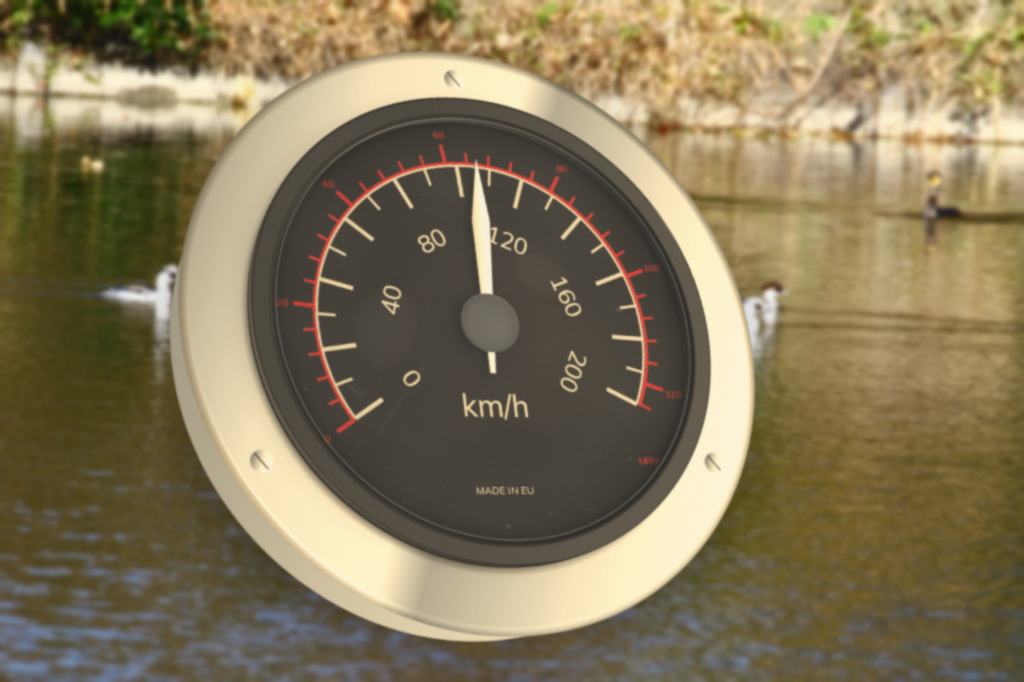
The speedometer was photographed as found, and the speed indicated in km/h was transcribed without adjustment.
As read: 105 km/h
